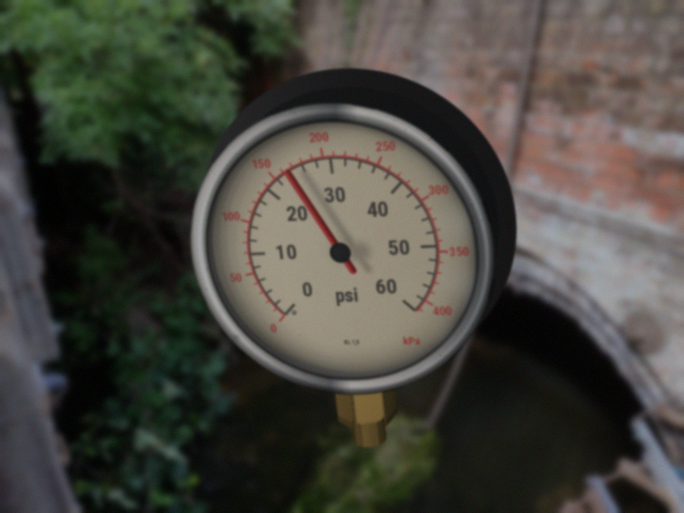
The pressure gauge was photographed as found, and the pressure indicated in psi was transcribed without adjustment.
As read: 24 psi
